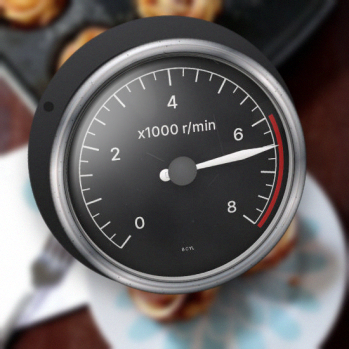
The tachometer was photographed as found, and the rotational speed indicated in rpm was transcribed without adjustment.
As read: 6500 rpm
